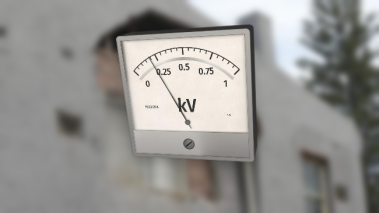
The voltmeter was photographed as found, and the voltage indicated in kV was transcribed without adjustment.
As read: 0.2 kV
